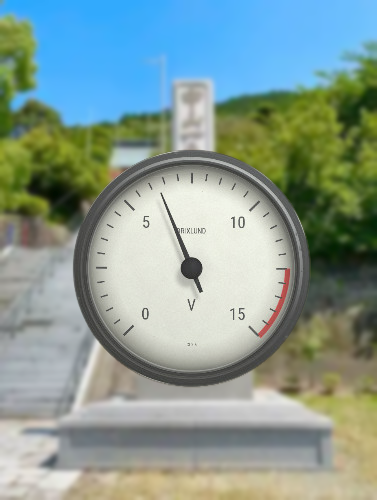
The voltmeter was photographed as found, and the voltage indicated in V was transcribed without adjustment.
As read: 6.25 V
